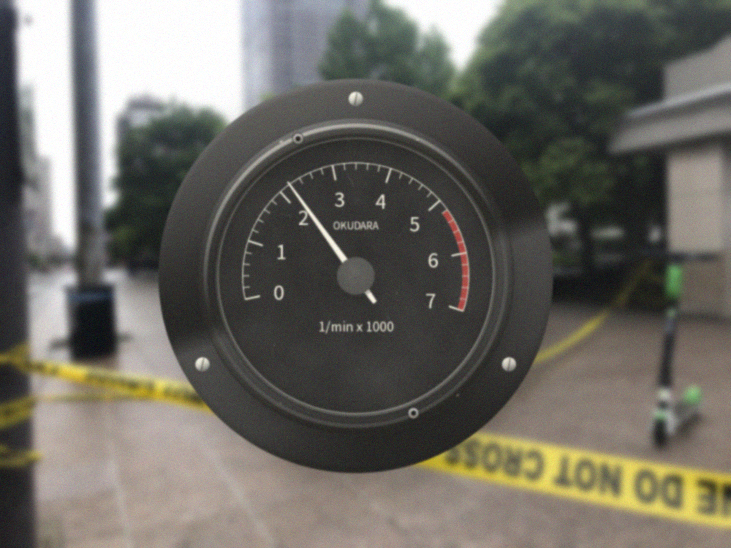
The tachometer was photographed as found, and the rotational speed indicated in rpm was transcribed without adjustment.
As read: 2200 rpm
